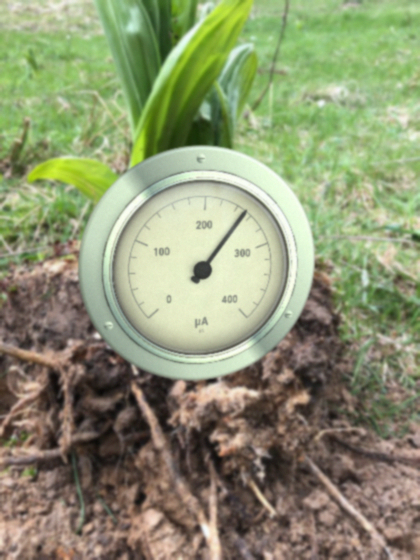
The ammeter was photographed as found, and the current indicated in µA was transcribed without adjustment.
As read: 250 µA
